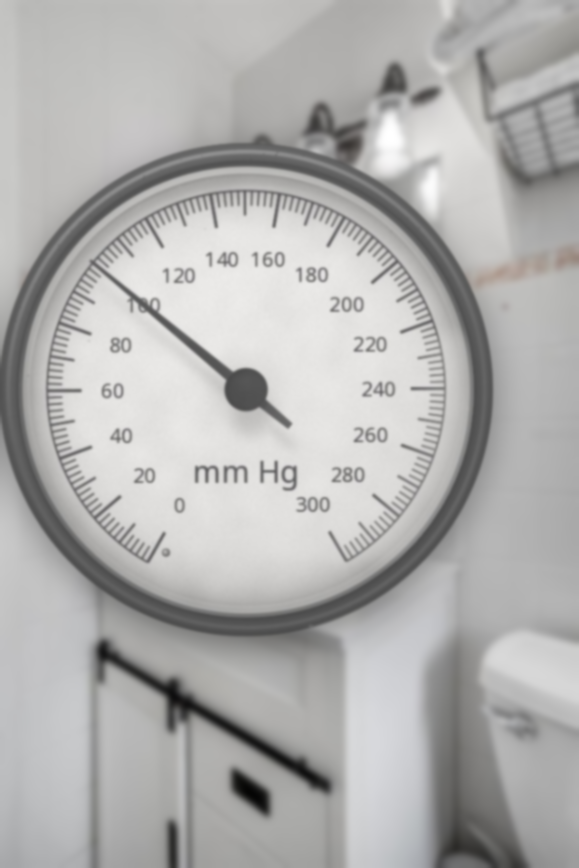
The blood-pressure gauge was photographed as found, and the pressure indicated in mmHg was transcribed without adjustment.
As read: 100 mmHg
